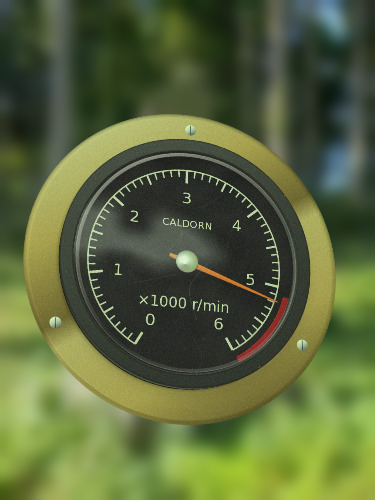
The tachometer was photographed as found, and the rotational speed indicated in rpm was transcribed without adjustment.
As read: 5200 rpm
